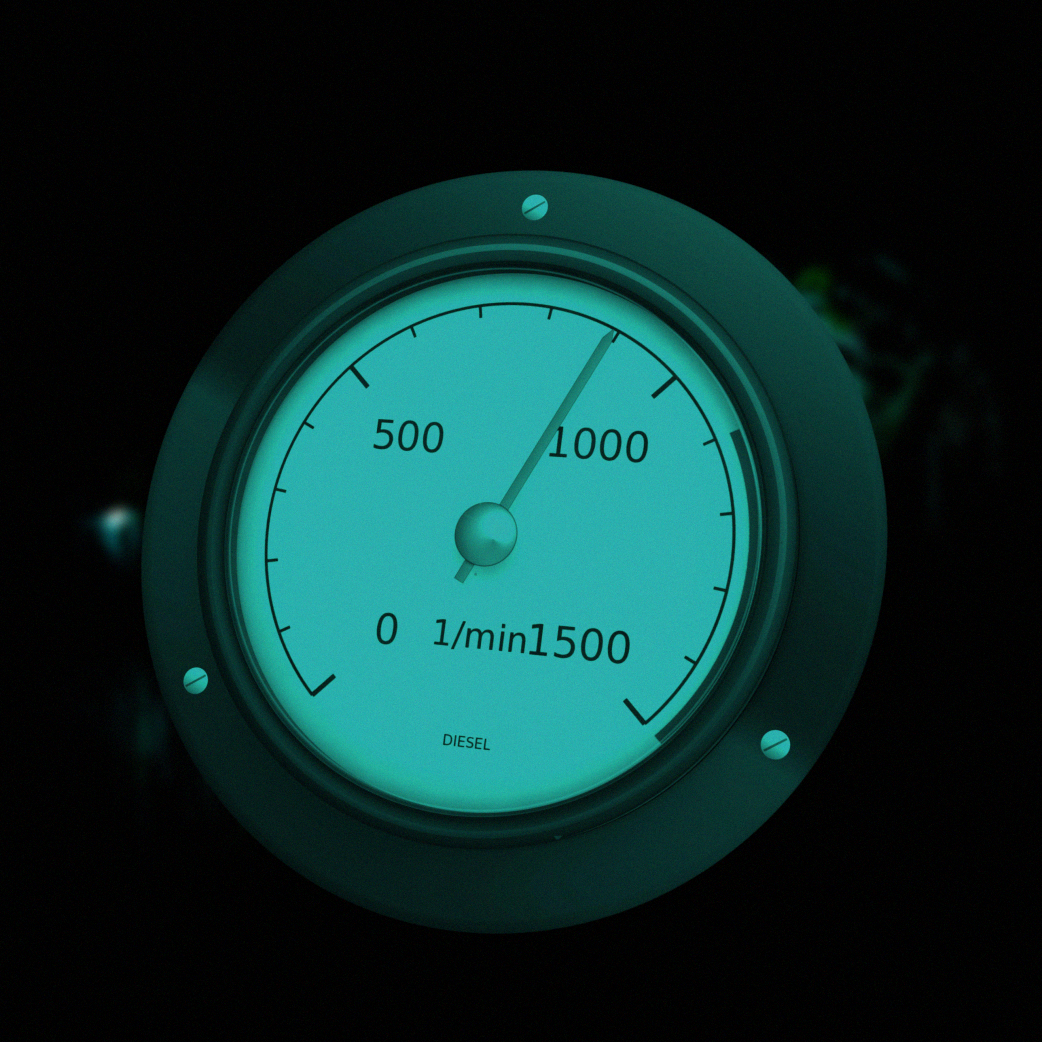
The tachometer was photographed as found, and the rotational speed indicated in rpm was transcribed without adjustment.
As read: 900 rpm
